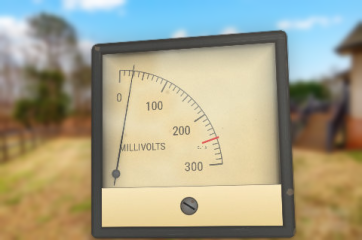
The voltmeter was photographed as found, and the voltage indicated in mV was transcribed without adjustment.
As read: 30 mV
